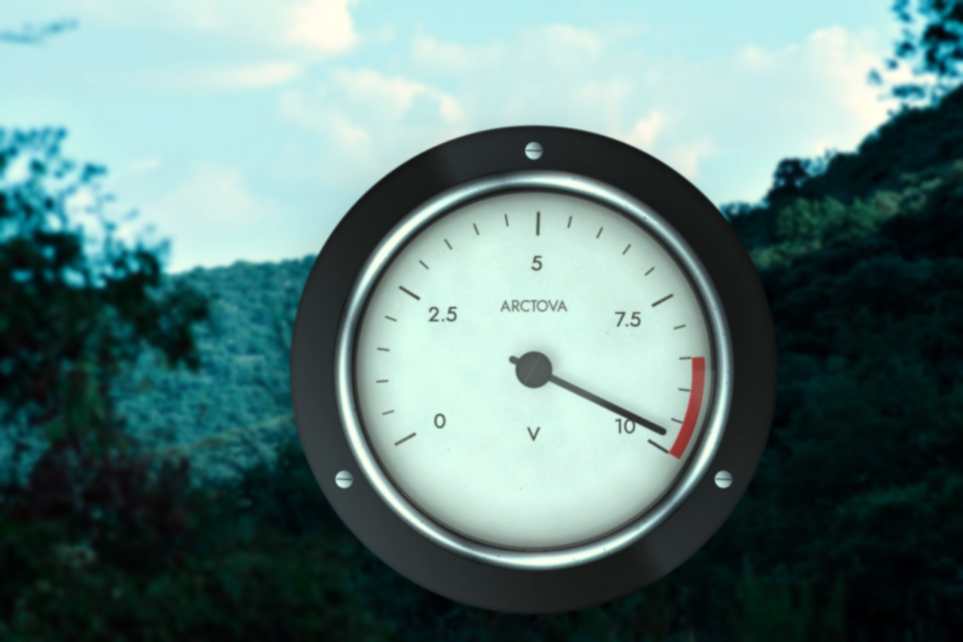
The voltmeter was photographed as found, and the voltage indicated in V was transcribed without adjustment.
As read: 9.75 V
